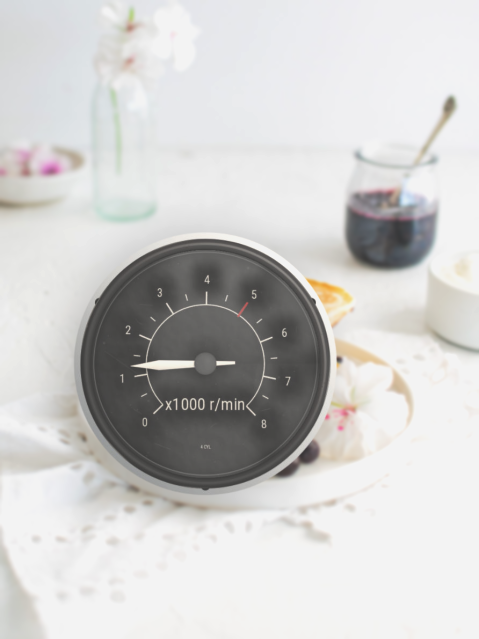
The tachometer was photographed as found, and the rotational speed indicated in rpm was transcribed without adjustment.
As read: 1250 rpm
